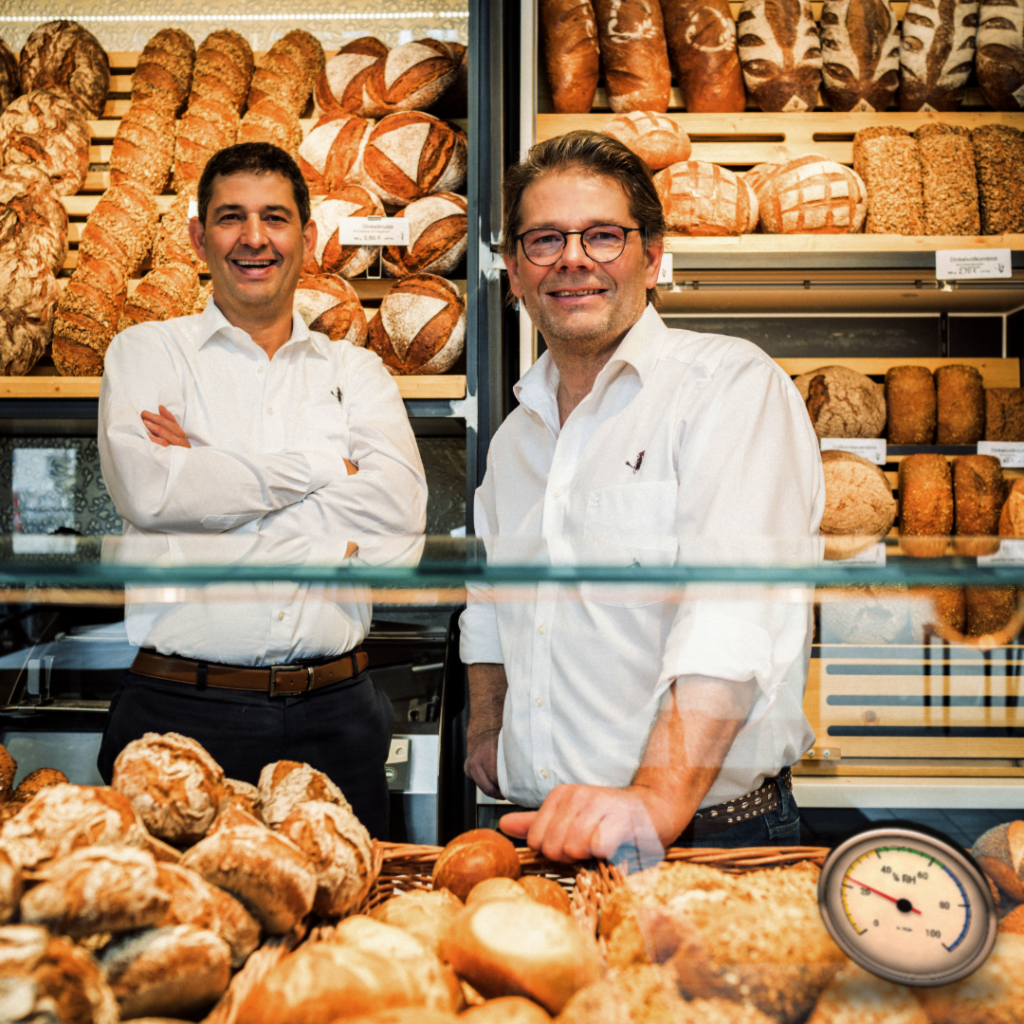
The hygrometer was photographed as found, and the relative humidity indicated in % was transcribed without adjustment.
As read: 24 %
